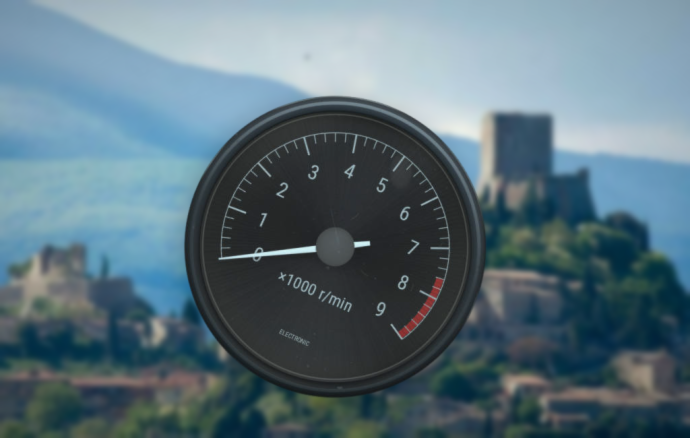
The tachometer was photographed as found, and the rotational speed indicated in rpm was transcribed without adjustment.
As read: 0 rpm
